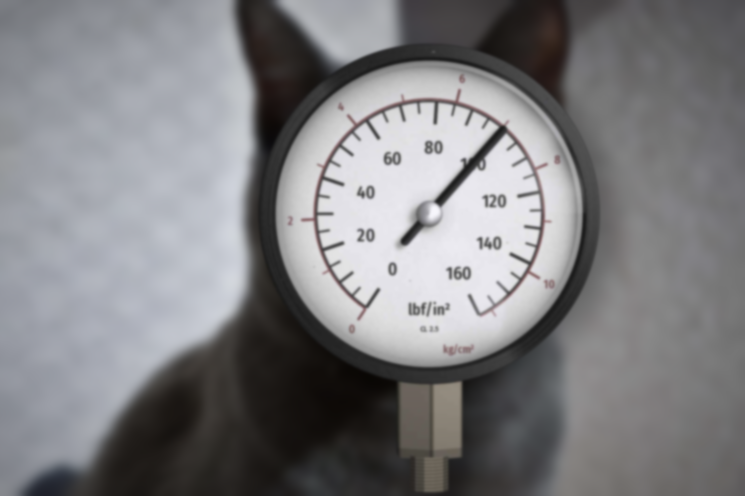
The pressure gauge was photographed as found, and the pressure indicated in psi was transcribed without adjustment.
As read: 100 psi
